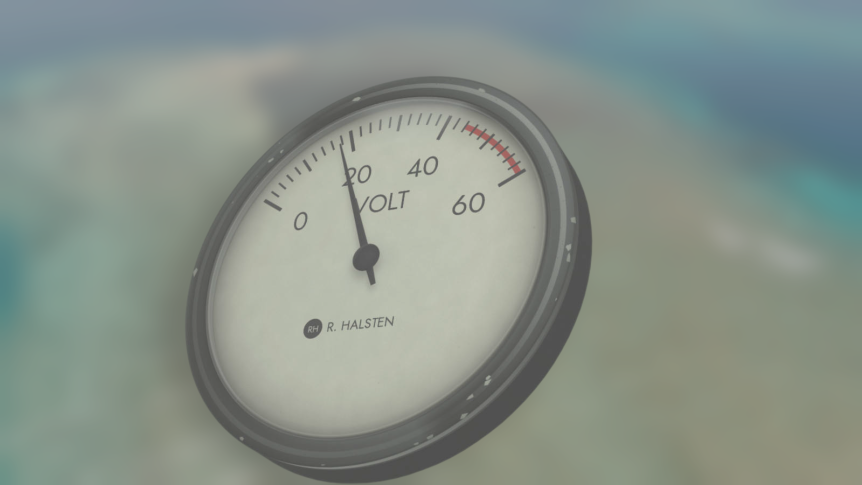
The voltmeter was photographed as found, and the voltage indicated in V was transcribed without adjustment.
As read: 18 V
